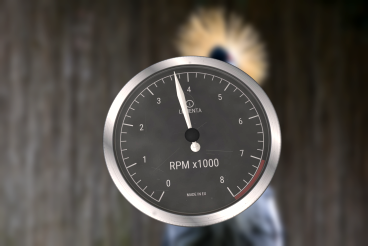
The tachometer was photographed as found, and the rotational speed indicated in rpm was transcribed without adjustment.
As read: 3700 rpm
